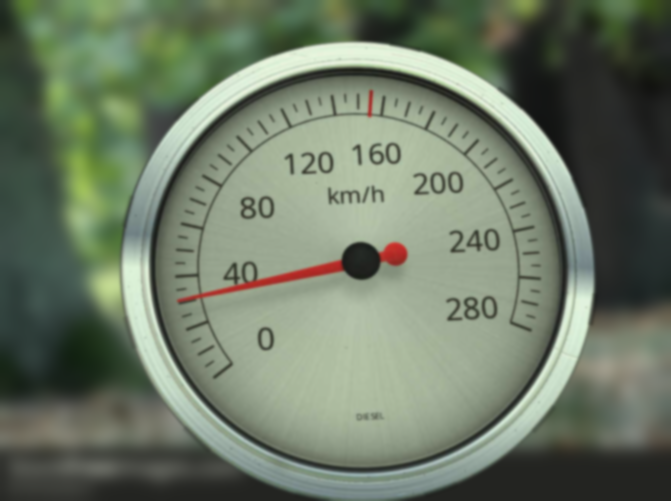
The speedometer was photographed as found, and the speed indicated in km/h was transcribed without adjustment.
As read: 30 km/h
